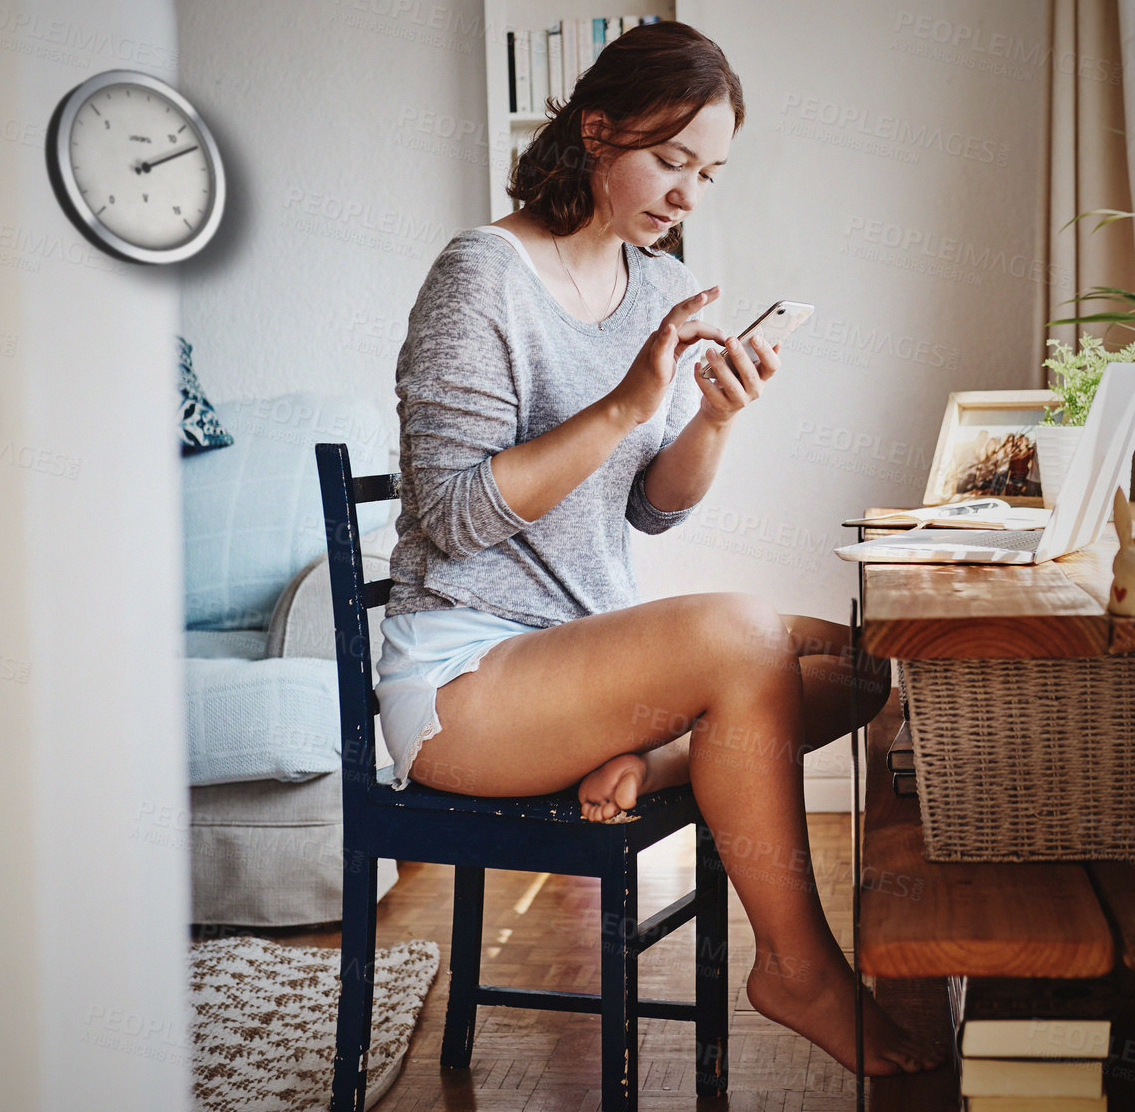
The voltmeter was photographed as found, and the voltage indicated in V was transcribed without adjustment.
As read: 11 V
